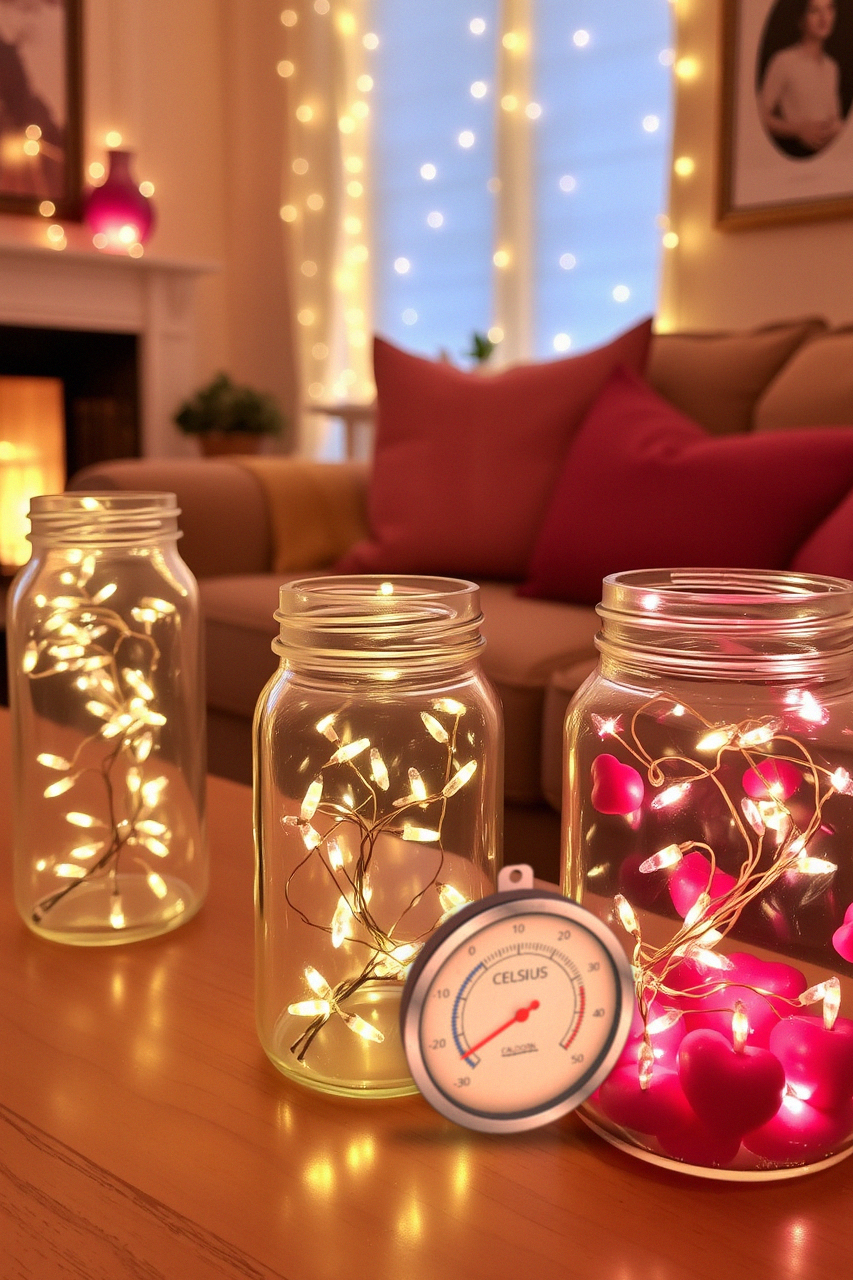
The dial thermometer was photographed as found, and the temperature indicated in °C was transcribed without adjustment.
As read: -25 °C
